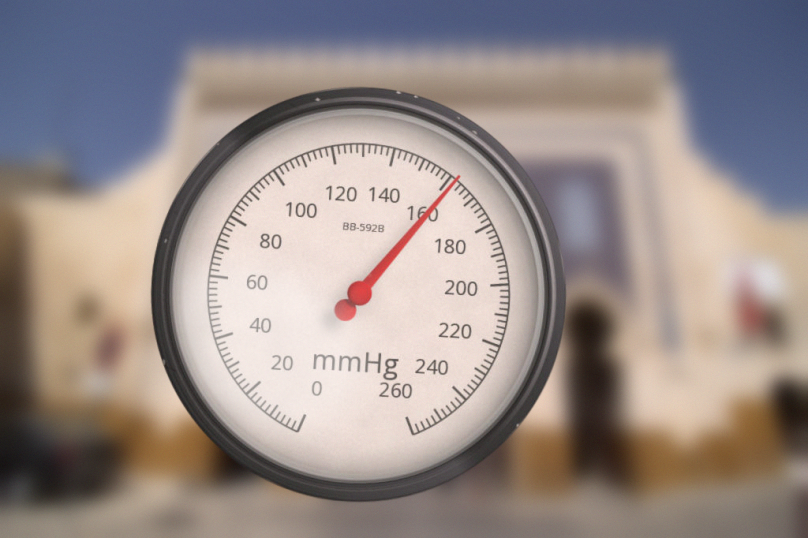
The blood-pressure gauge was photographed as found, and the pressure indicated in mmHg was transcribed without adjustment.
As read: 162 mmHg
